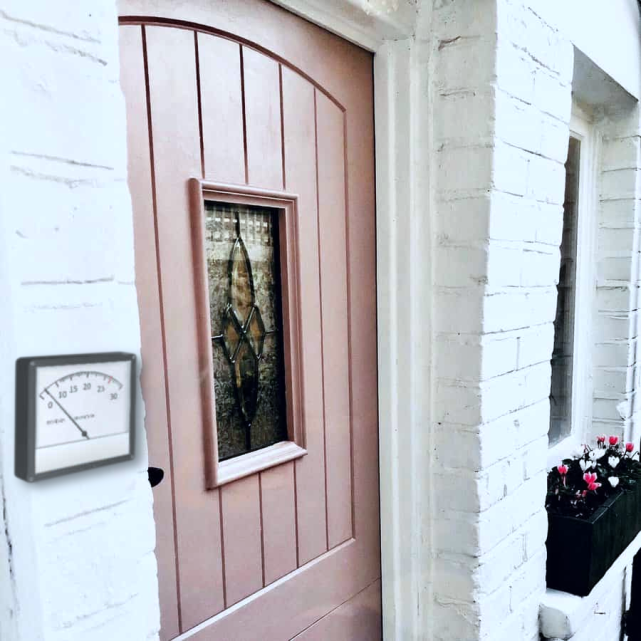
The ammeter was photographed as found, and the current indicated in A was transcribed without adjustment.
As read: 5 A
